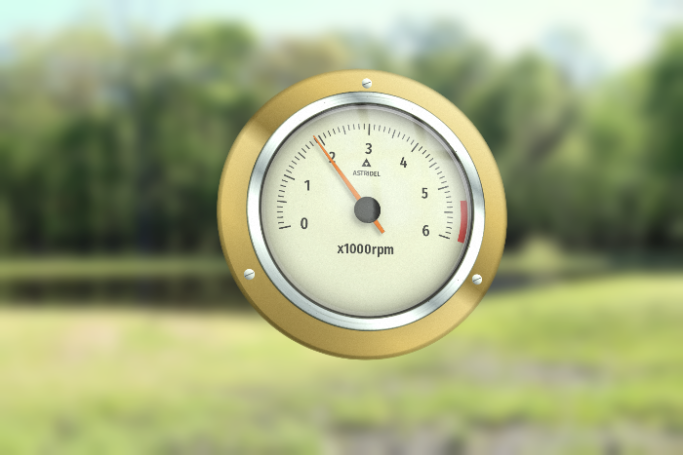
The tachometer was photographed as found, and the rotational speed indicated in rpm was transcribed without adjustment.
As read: 1900 rpm
